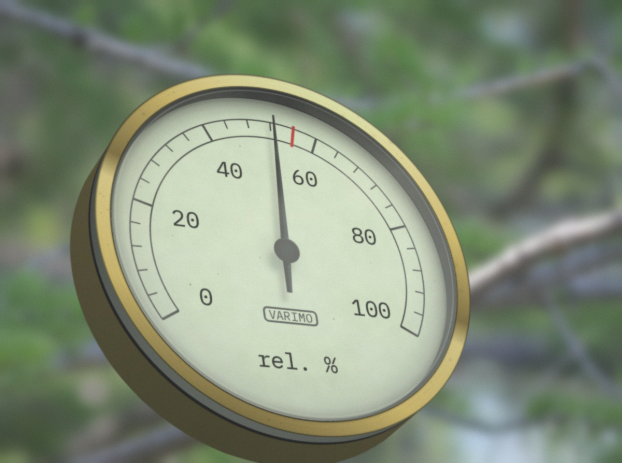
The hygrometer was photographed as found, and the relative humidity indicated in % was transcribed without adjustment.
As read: 52 %
